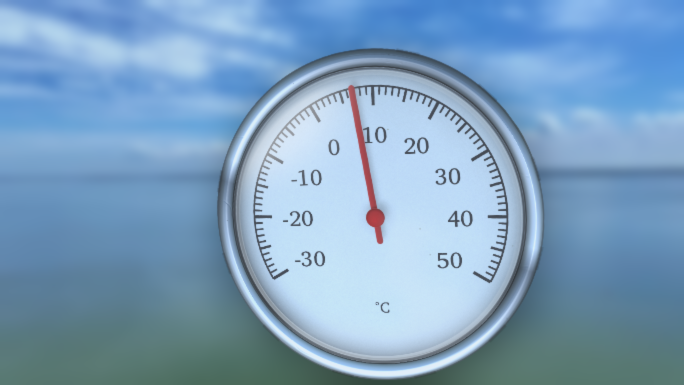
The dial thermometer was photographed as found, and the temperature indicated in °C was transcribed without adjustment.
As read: 7 °C
